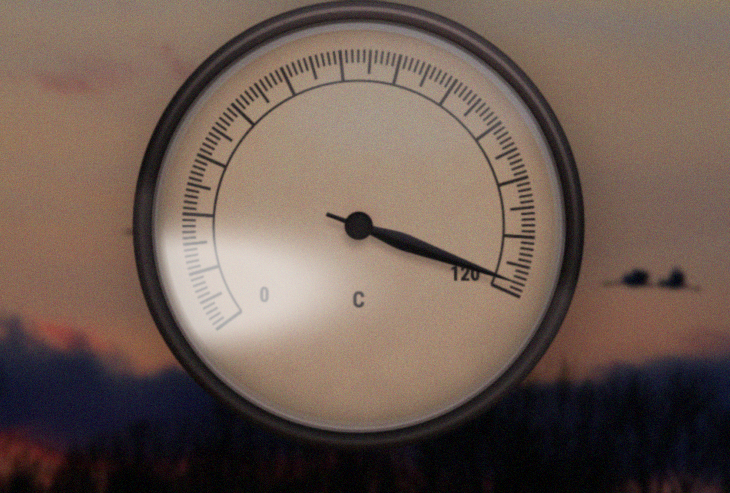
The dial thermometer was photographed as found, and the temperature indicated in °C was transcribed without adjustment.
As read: 118 °C
